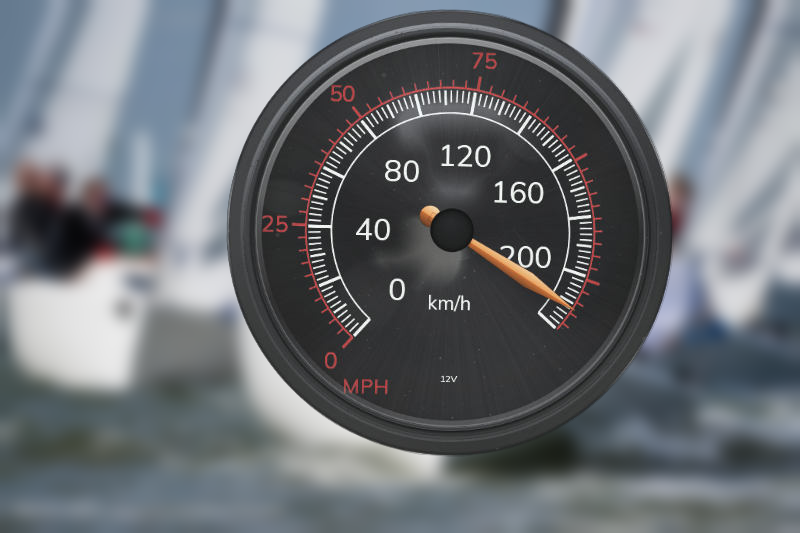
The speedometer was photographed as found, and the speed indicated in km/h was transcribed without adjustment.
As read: 212 km/h
